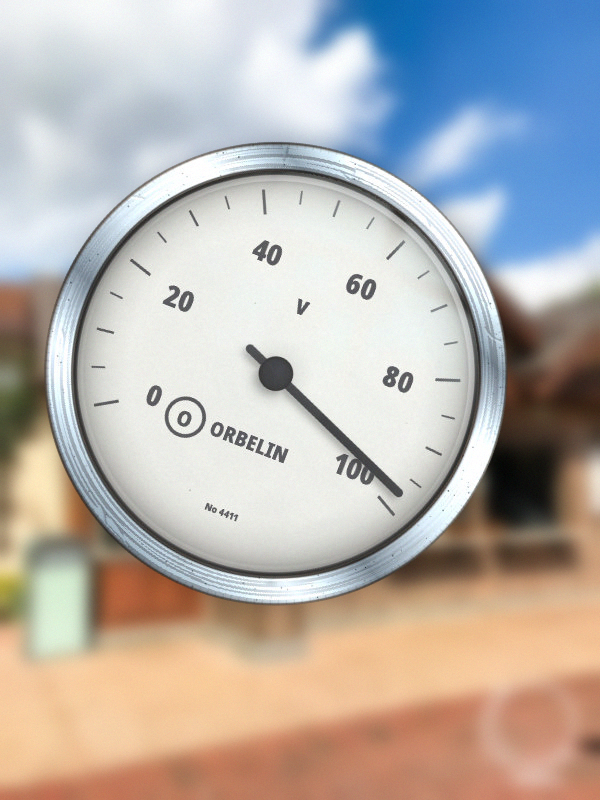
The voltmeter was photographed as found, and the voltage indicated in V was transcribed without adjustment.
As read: 97.5 V
